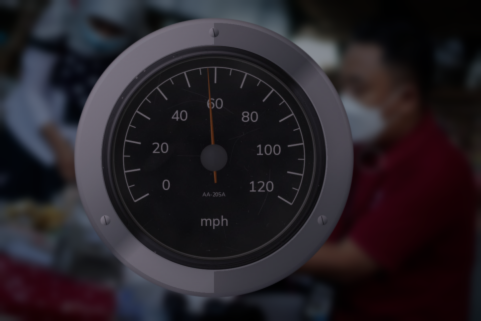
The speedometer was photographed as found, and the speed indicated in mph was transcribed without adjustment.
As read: 57.5 mph
